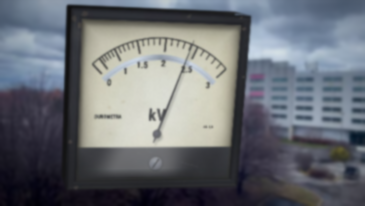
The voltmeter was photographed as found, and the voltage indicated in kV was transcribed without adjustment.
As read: 2.4 kV
